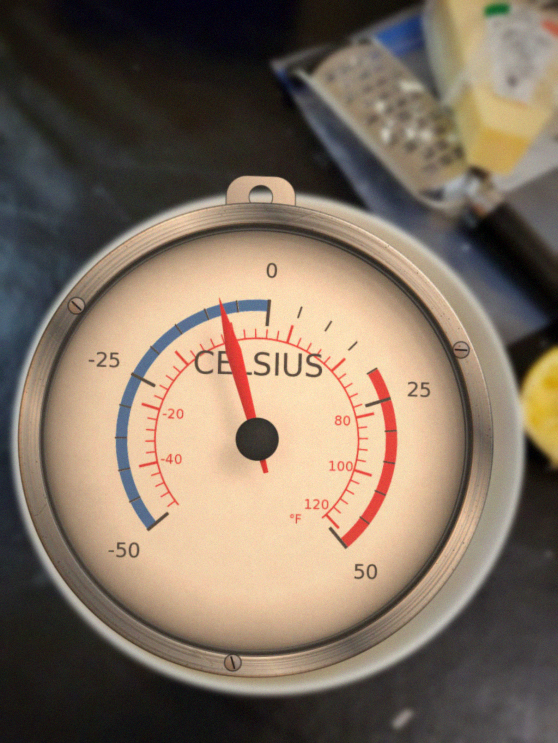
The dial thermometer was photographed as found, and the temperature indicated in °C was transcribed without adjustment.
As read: -7.5 °C
